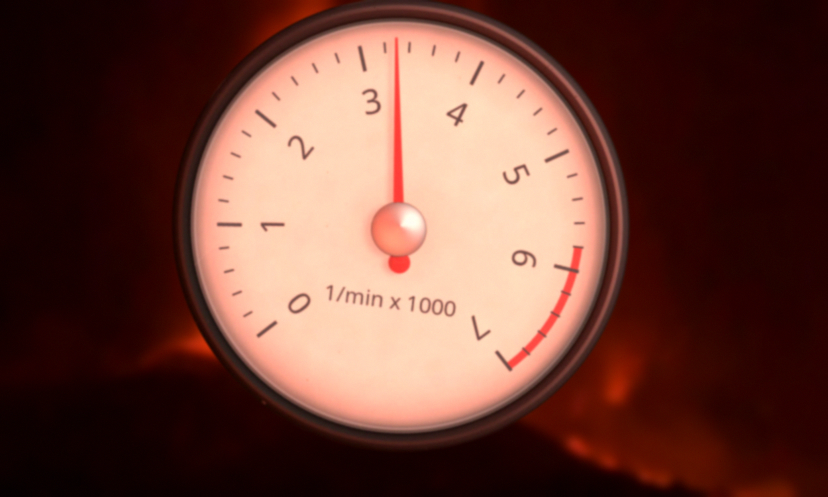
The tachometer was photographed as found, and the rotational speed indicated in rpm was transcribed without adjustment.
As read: 3300 rpm
